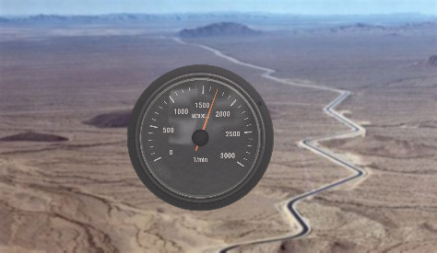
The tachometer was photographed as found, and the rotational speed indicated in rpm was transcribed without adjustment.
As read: 1700 rpm
